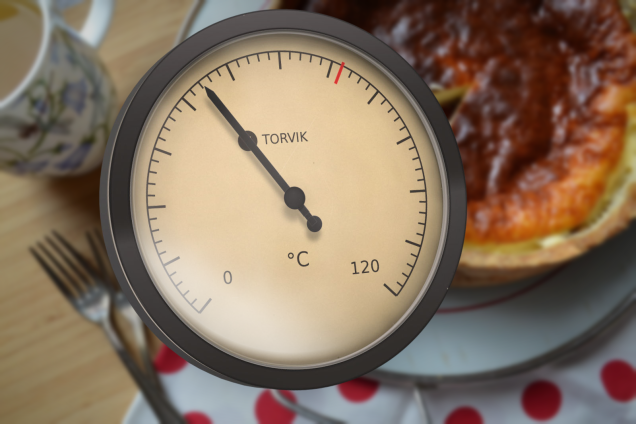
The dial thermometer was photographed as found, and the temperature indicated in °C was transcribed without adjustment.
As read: 44 °C
